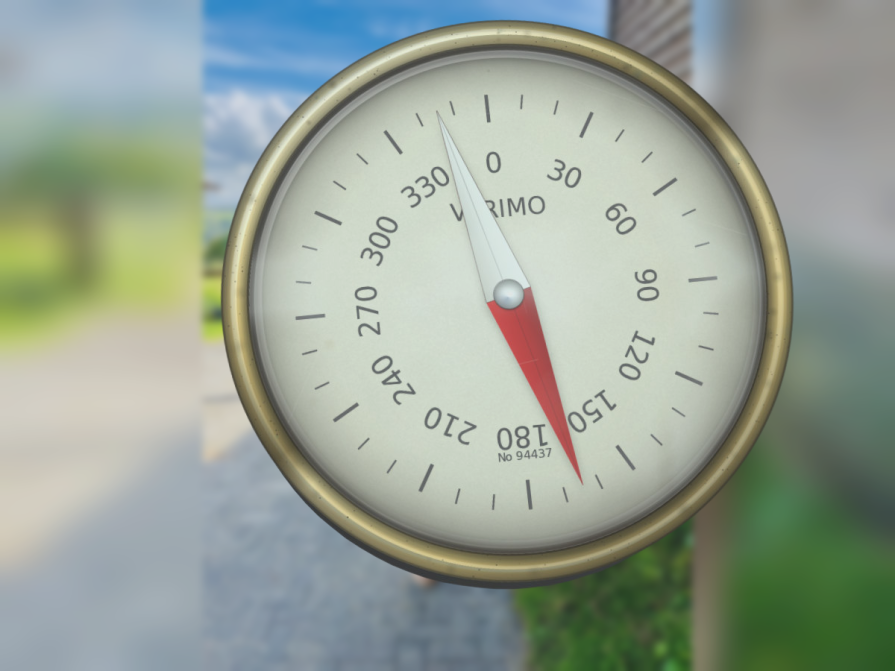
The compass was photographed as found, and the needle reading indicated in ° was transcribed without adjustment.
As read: 165 °
